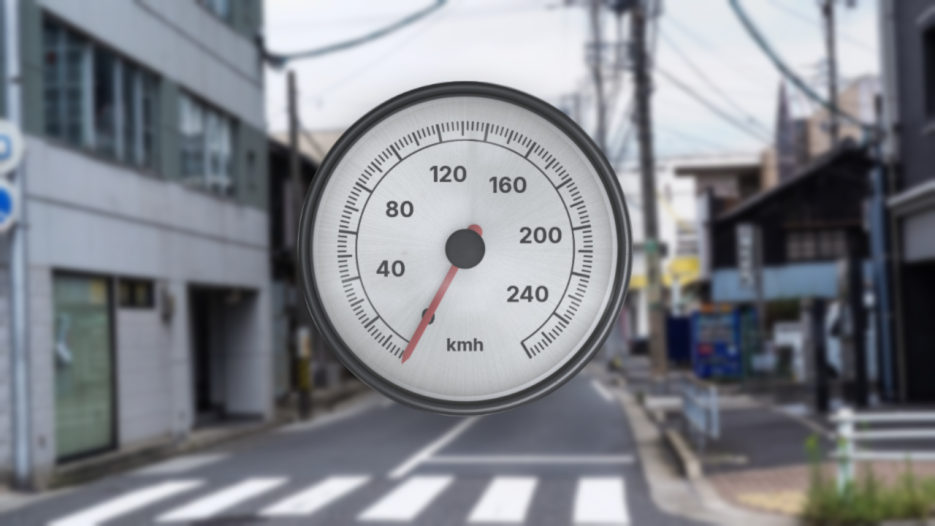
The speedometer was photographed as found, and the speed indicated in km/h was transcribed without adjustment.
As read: 0 km/h
